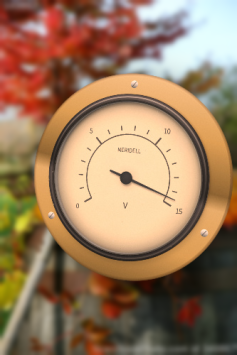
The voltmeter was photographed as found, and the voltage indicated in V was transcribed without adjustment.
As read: 14.5 V
